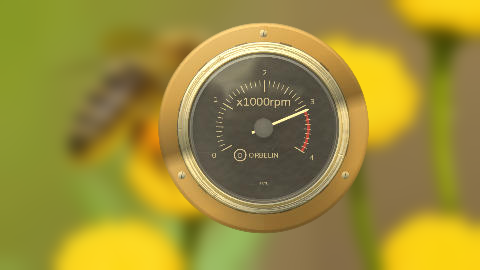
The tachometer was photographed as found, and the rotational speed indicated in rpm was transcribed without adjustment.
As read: 3100 rpm
